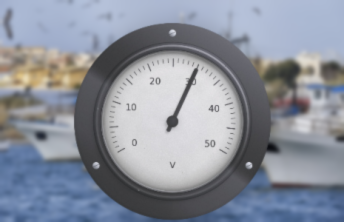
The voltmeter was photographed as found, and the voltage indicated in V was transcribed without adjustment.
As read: 30 V
